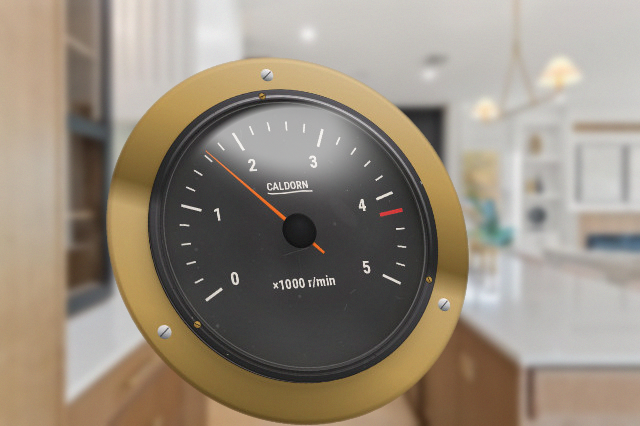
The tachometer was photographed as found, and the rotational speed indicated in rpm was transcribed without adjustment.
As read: 1600 rpm
